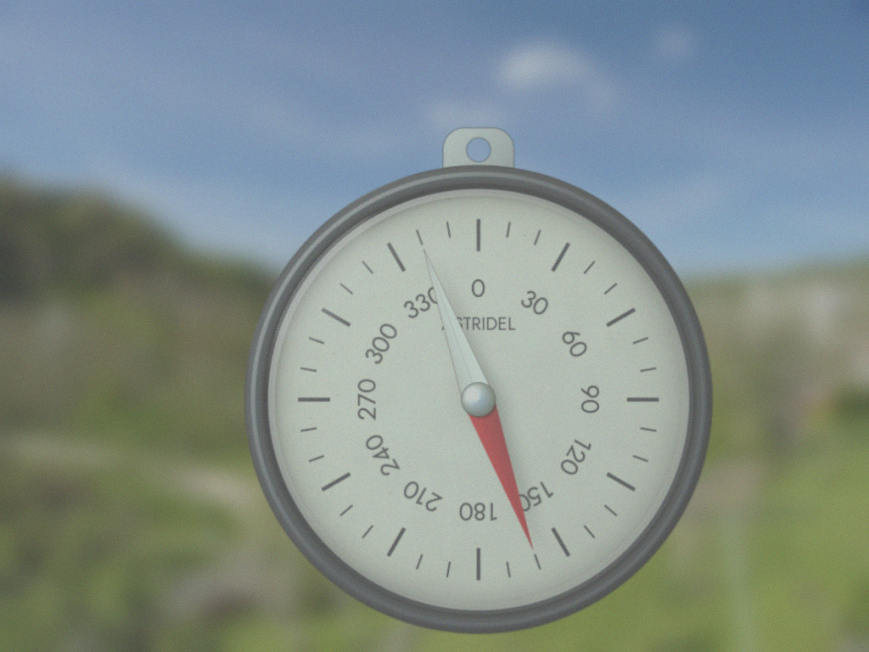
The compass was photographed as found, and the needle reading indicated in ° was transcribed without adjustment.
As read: 160 °
